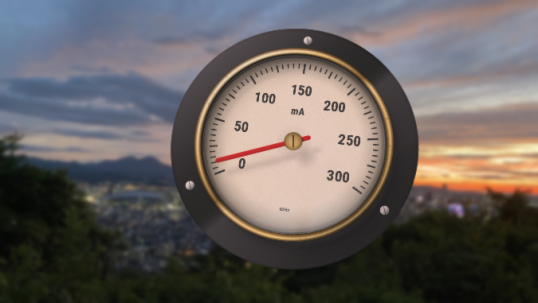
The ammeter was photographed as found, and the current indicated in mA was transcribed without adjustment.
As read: 10 mA
